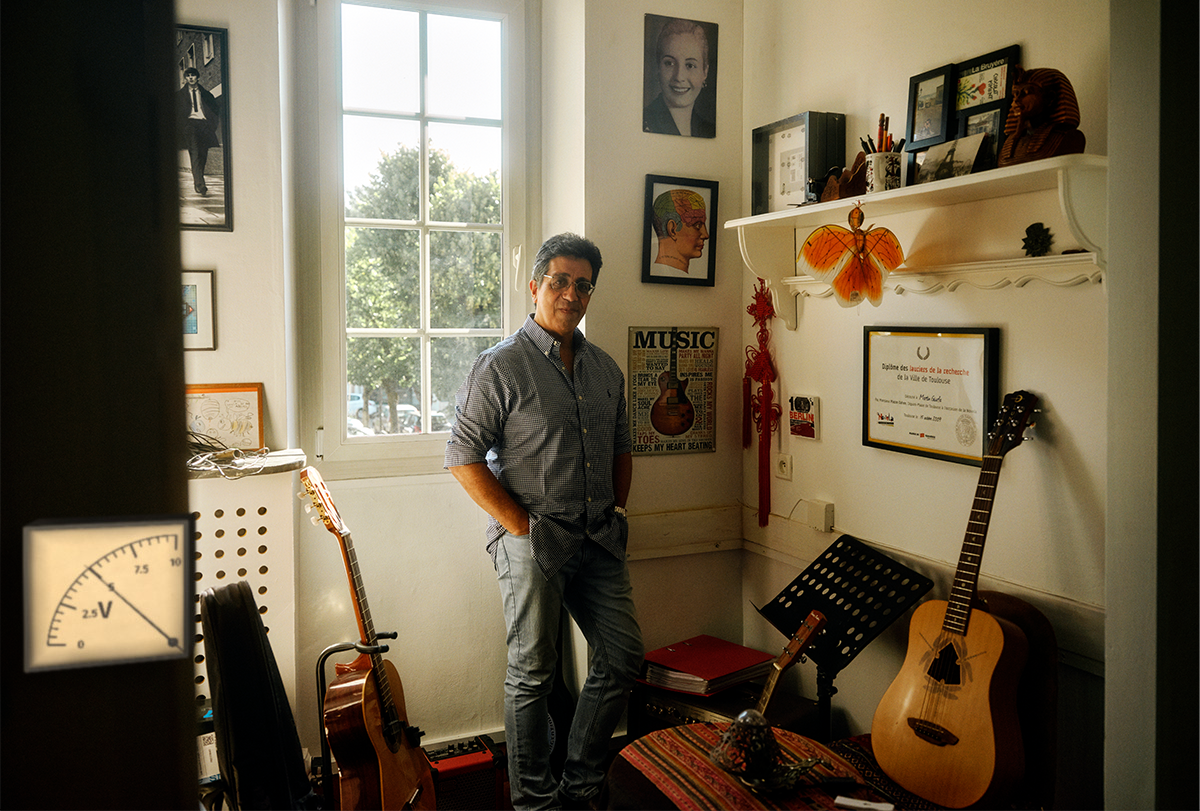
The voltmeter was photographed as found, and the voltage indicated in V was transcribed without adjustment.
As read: 5 V
